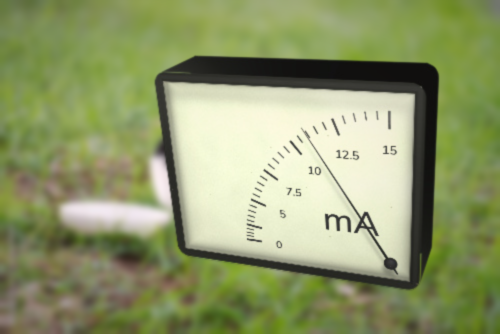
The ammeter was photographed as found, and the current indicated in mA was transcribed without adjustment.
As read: 11 mA
